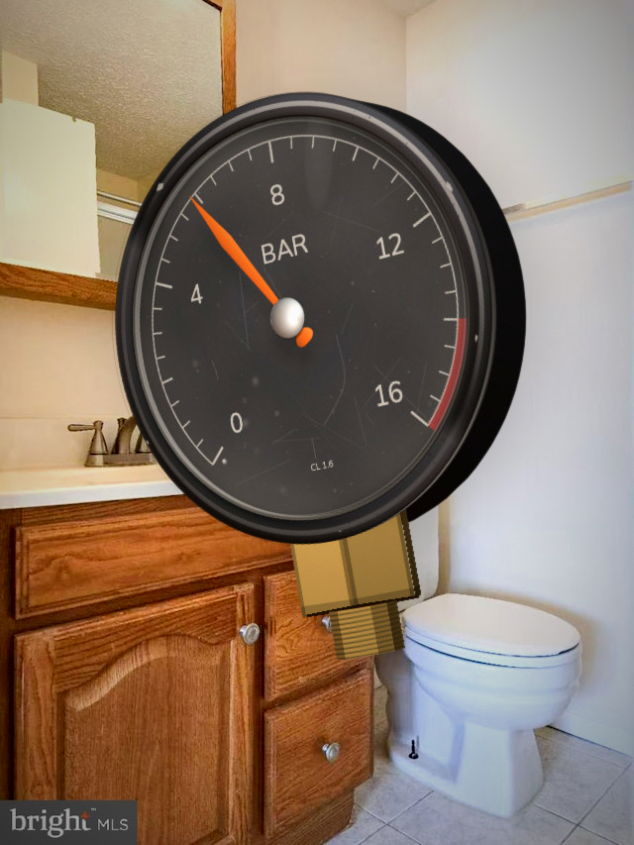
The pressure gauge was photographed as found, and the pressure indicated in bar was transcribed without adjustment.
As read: 6 bar
